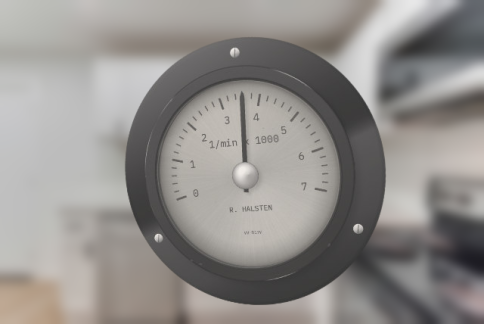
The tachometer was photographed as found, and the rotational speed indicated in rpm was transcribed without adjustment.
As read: 3600 rpm
